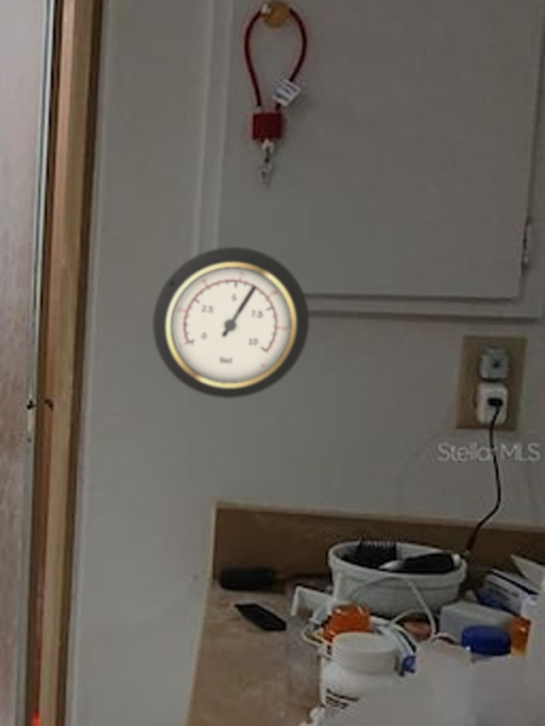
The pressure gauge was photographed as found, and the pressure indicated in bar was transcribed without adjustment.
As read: 6 bar
